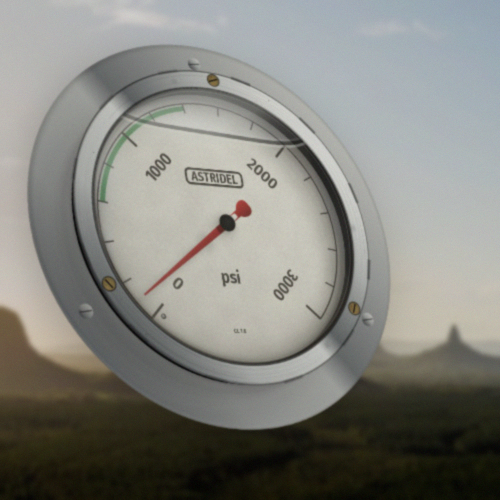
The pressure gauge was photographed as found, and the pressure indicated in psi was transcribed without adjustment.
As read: 100 psi
